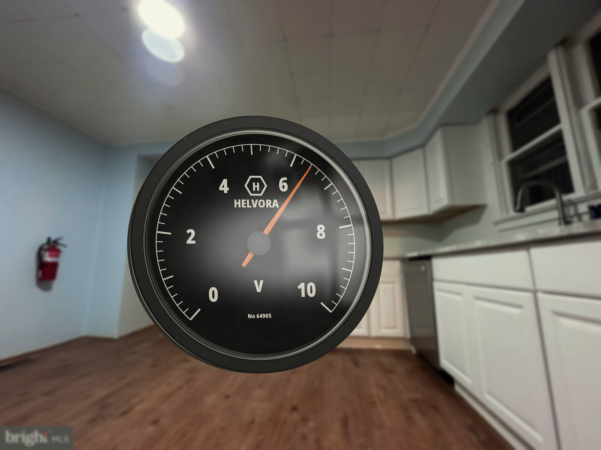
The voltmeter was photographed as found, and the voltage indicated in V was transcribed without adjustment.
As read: 6.4 V
